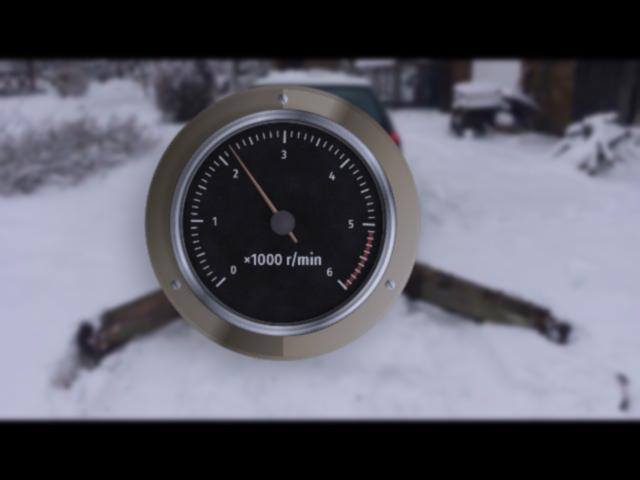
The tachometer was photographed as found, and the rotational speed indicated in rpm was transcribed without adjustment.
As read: 2200 rpm
